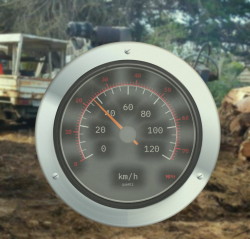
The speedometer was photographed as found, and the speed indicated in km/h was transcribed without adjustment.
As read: 37.5 km/h
